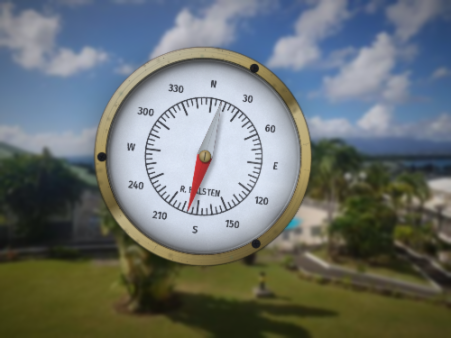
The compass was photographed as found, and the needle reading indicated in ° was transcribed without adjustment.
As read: 190 °
